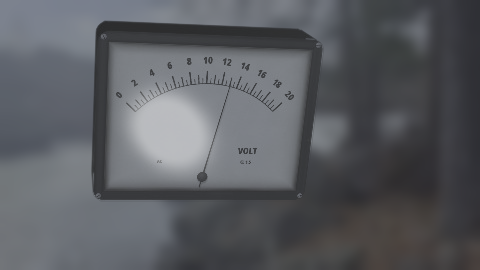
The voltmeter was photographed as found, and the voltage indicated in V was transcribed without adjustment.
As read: 13 V
